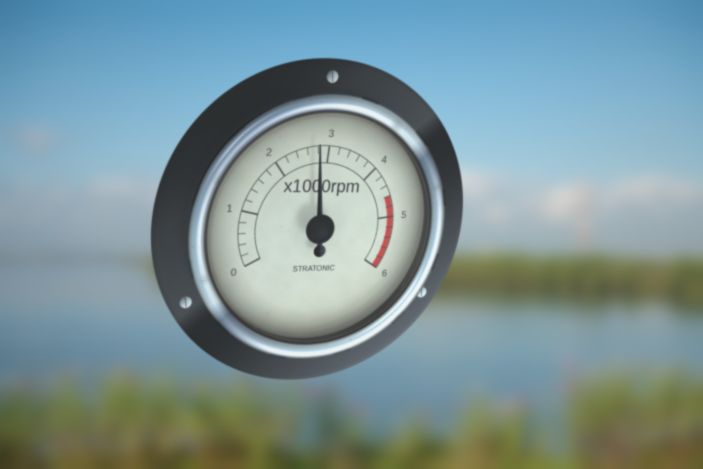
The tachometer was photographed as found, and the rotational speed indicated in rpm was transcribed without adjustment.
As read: 2800 rpm
